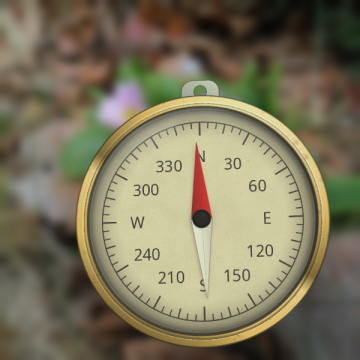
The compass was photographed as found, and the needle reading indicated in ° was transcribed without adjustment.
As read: 357.5 °
